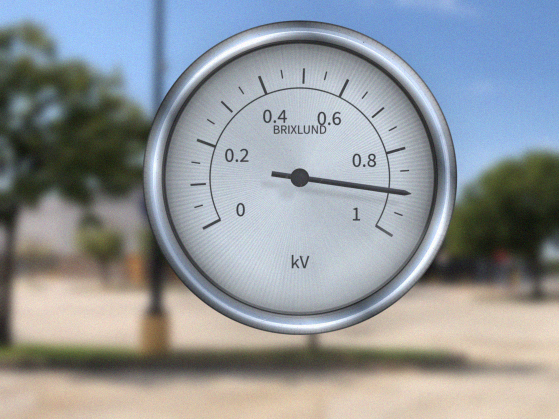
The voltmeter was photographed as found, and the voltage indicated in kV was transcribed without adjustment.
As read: 0.9 kV
